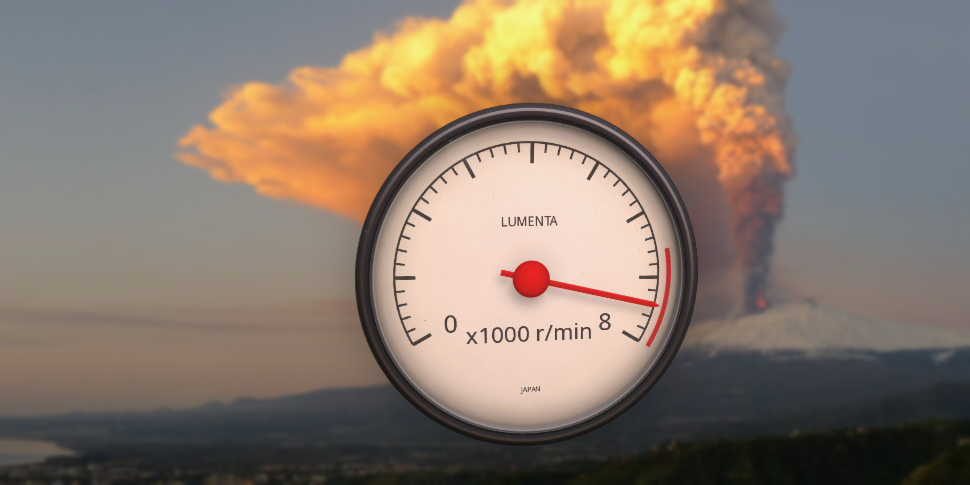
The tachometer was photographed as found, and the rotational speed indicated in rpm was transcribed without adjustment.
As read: 7400 rpm
